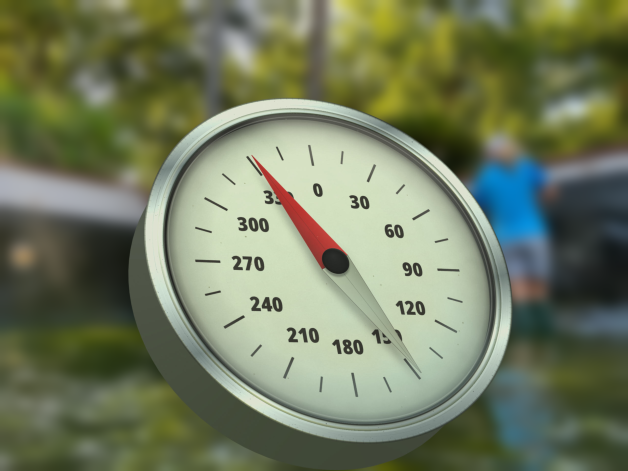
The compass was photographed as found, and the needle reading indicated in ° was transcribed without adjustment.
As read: 330 °
